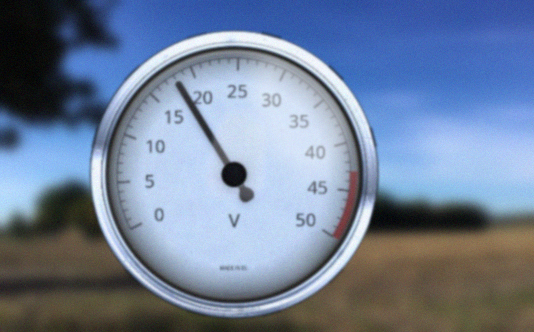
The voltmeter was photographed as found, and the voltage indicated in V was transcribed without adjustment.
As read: 18 V
